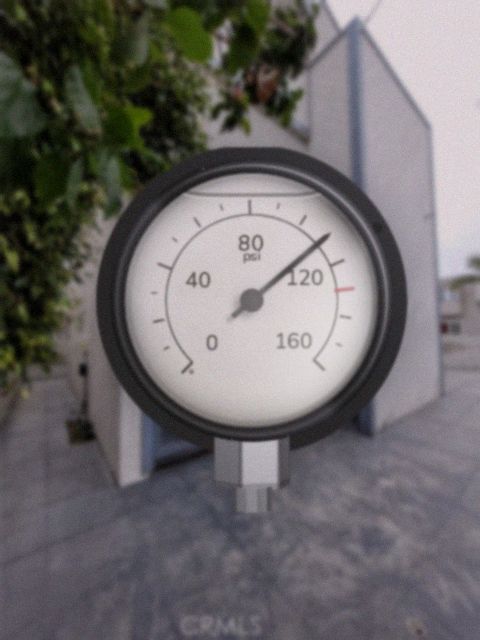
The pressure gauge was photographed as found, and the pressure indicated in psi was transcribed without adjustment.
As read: 110 psi
